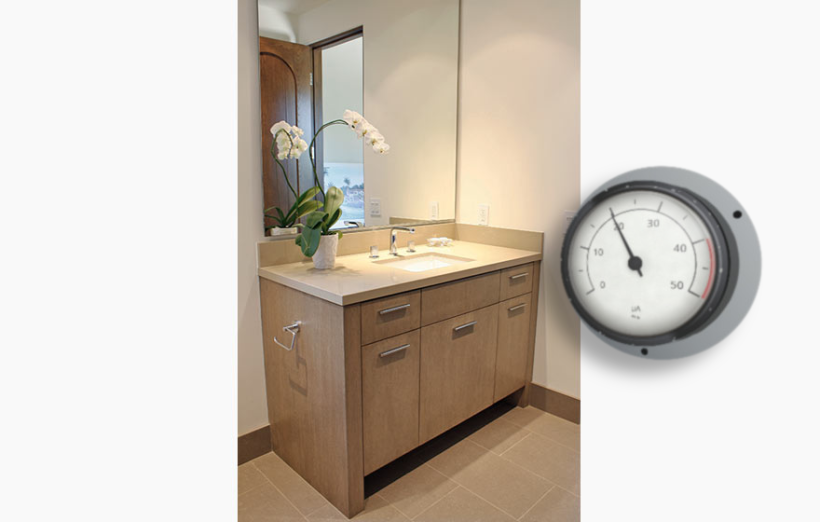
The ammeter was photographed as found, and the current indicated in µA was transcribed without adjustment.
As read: 20 µA
